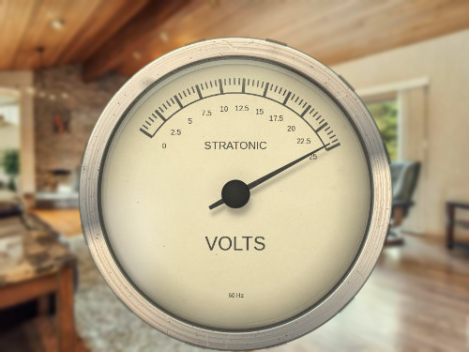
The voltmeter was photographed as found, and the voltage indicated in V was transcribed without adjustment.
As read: 24.5 V
